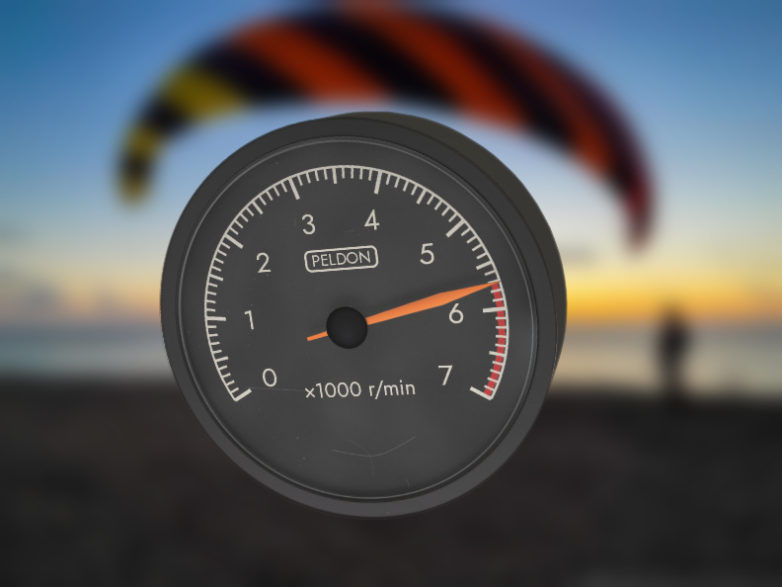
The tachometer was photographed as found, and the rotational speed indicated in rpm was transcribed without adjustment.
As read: 5700 rpm
